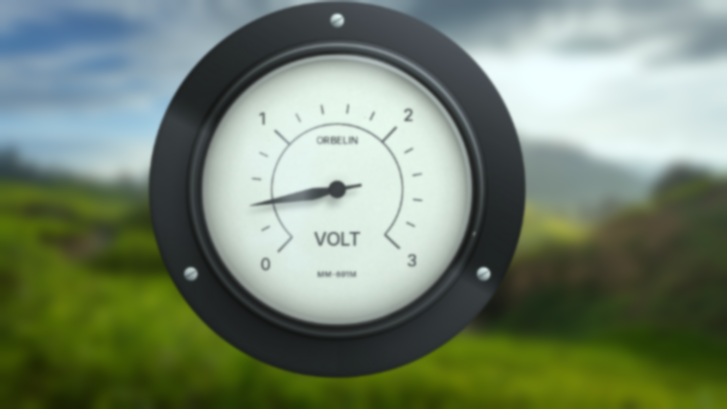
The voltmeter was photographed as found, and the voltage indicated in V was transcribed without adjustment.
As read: 0.4 V
